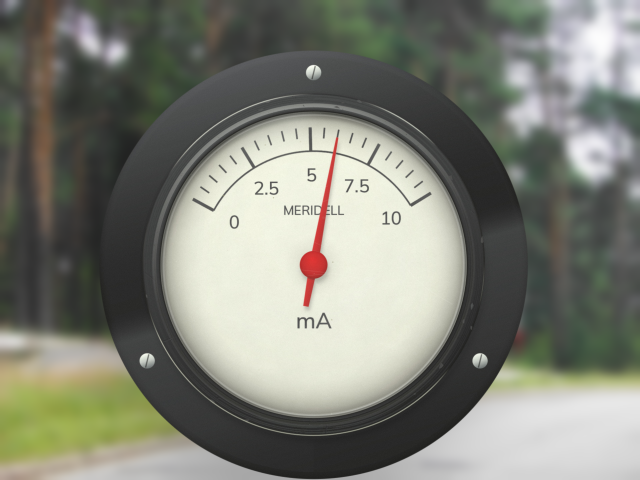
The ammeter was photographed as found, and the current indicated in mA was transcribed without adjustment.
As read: 6 mA
